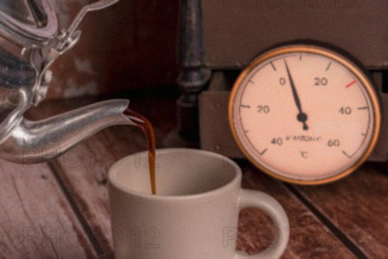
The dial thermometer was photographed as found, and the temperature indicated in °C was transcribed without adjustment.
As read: 5 °C
